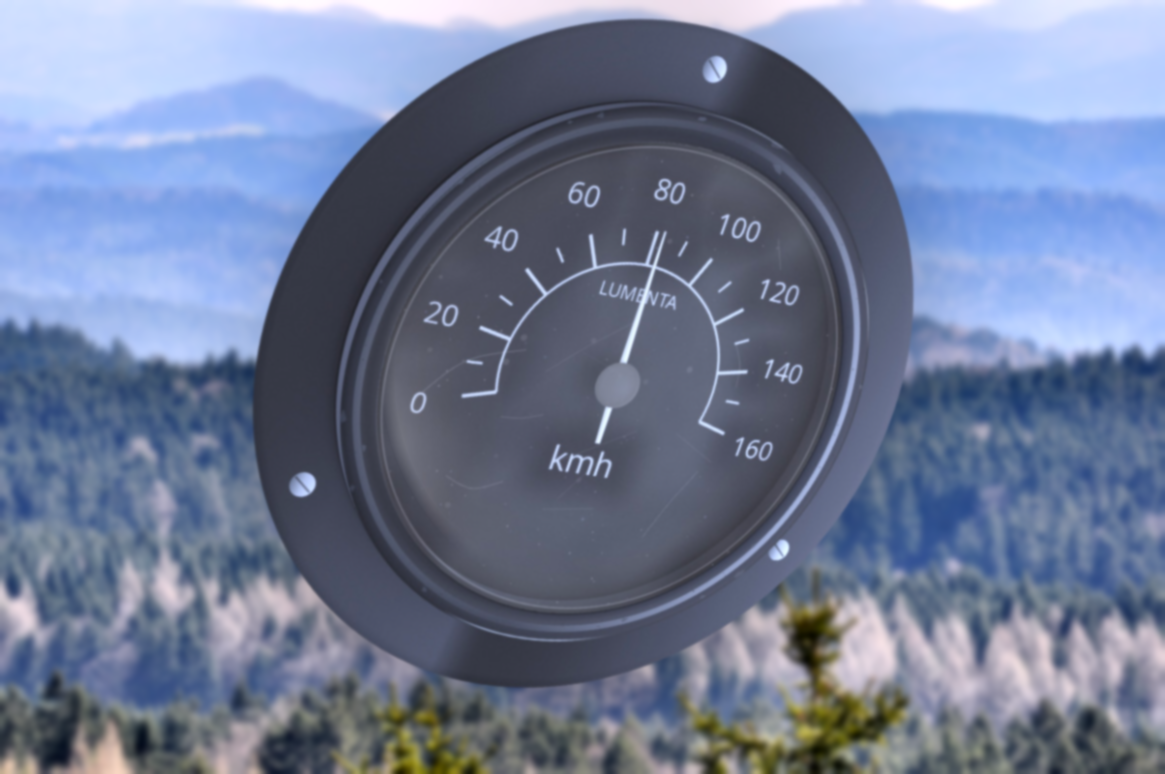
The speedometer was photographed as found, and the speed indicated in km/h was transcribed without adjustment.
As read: 80 km/h
